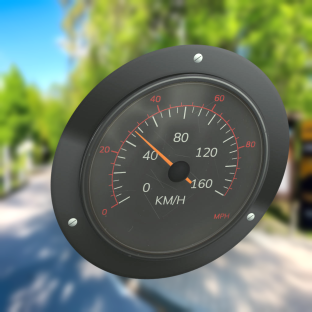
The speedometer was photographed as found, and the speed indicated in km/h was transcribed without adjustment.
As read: 47.5 km/h
